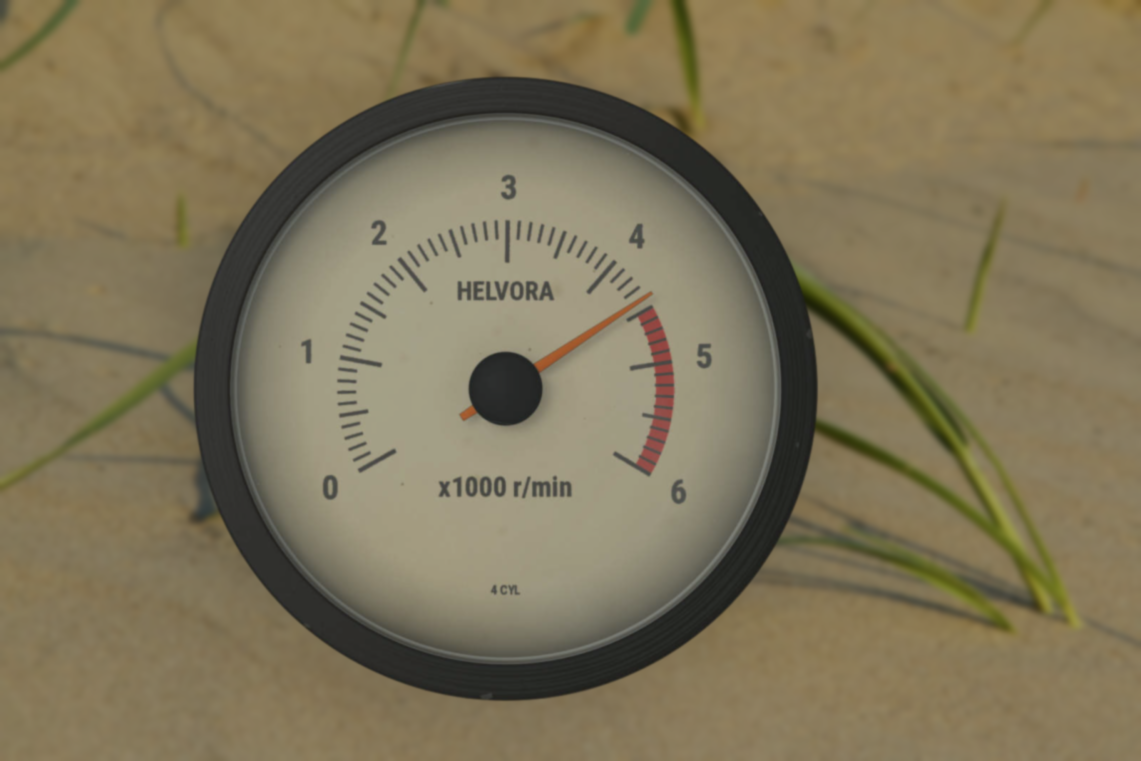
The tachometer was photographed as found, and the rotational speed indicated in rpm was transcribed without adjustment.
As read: 4400 rpm
